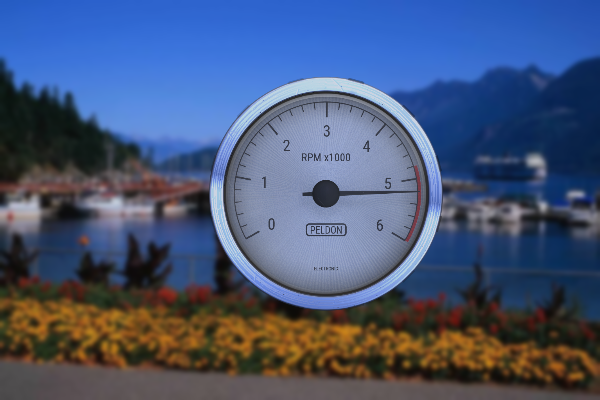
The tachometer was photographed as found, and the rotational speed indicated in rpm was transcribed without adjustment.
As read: 5200 rpm
